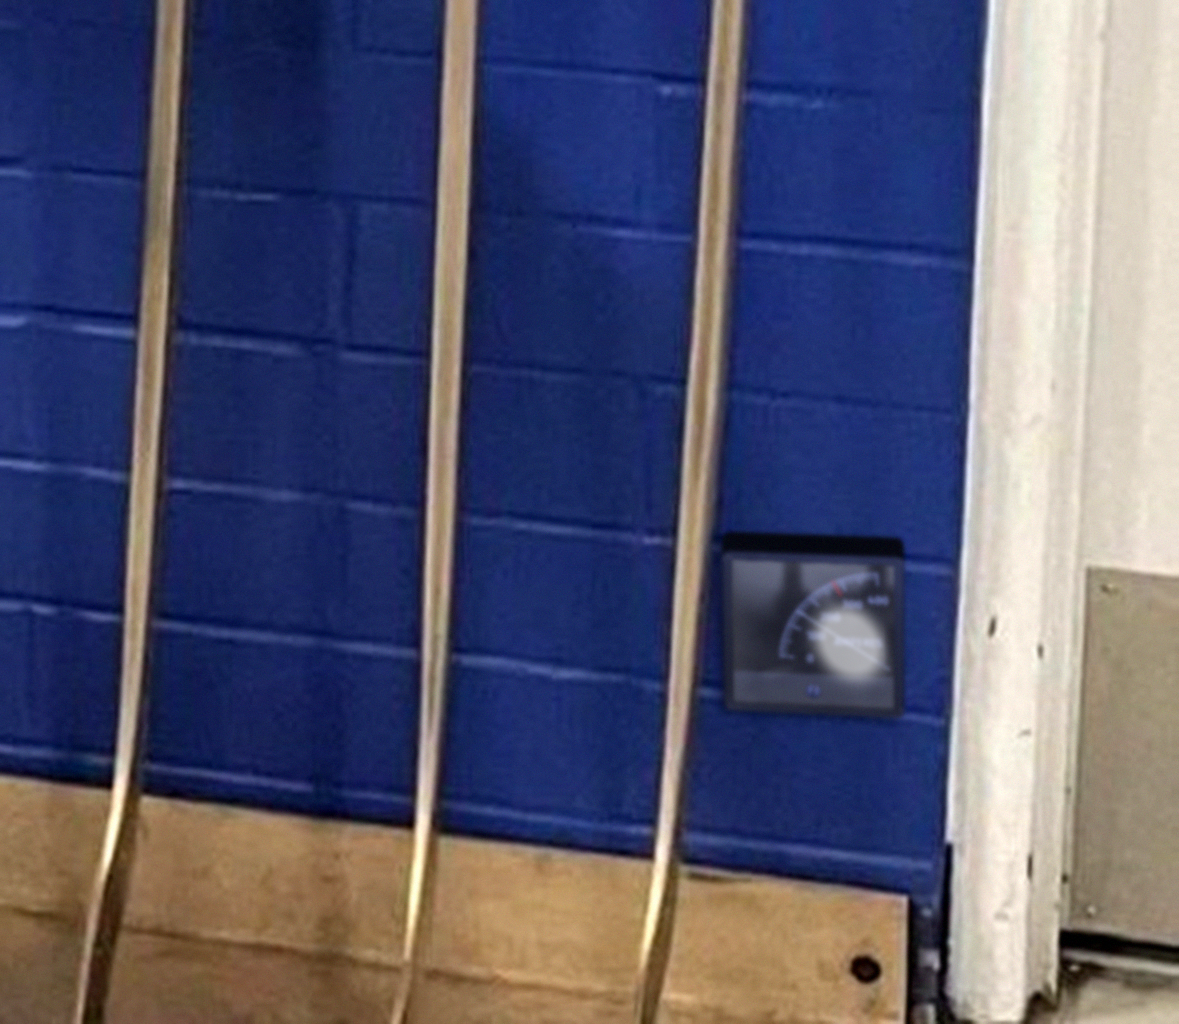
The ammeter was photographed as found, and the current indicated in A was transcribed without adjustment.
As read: 150 A
